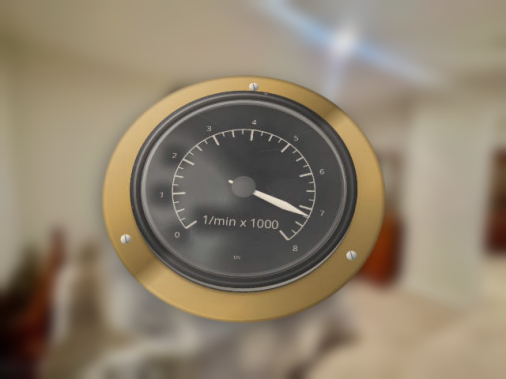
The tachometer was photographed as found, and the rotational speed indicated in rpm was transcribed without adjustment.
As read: 7250 rpm
